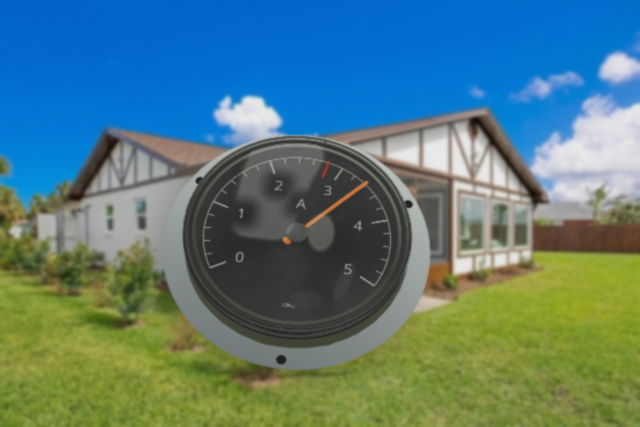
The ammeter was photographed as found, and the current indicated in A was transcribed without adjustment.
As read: 3.4 A
